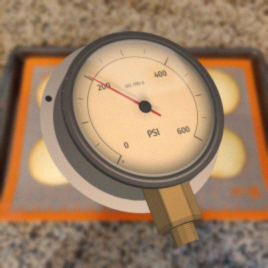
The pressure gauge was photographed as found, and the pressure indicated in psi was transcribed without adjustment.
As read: 200 psi
